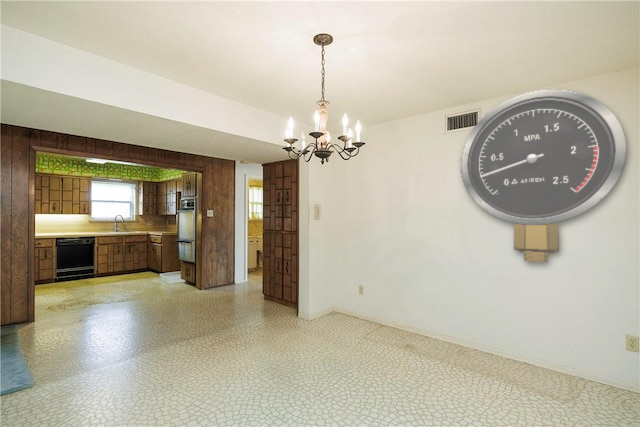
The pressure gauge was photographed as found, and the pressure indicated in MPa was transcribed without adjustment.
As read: 0.25 MPa
